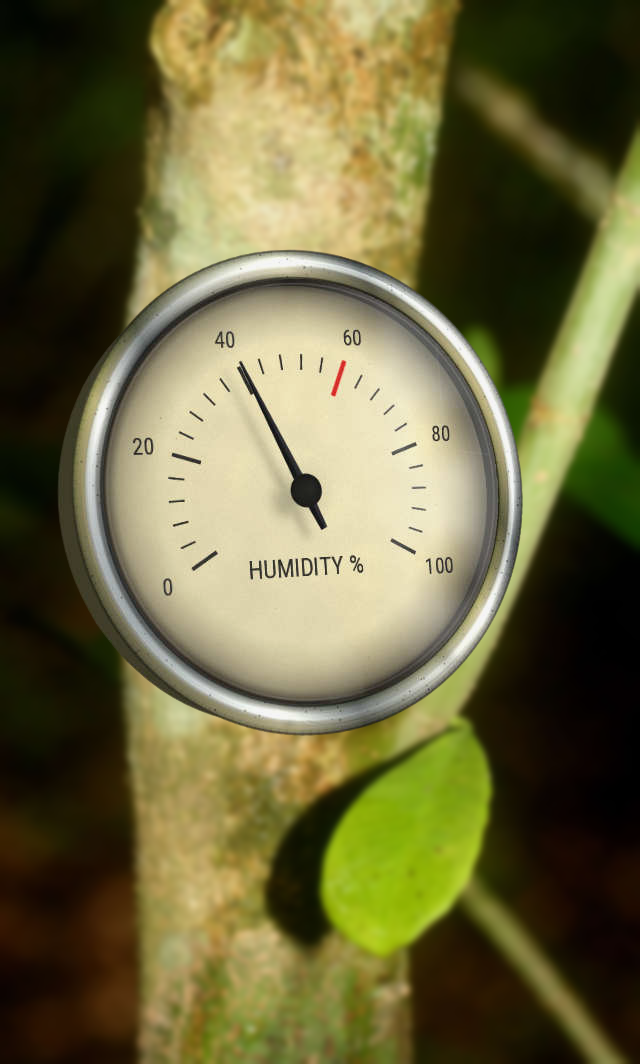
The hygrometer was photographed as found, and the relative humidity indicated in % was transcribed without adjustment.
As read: 40 %
